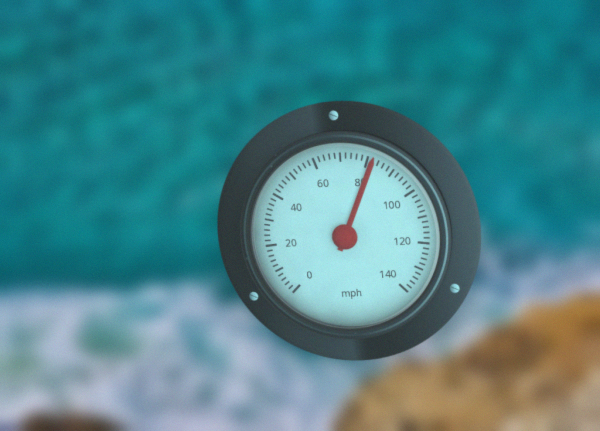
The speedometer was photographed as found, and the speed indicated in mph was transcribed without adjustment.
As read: 82 mph
